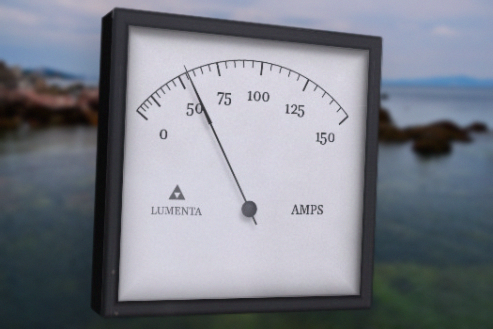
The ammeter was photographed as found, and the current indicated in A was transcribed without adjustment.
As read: 55 A
